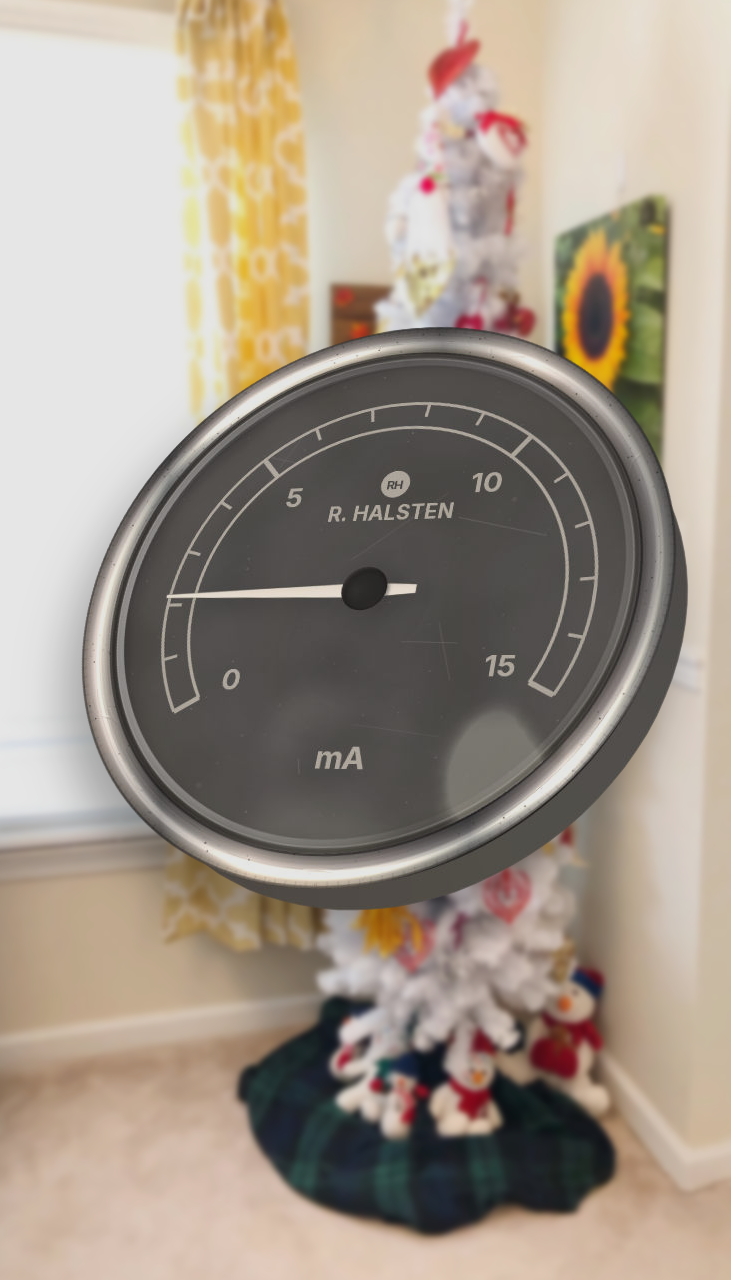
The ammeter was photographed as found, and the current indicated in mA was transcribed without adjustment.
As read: 2 mA
